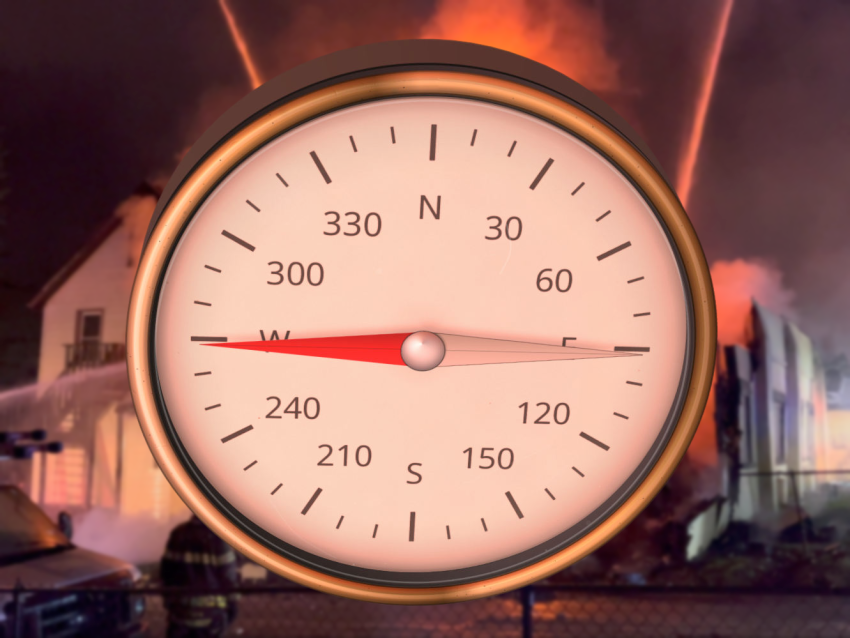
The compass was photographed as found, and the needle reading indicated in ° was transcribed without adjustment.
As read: 270 °
